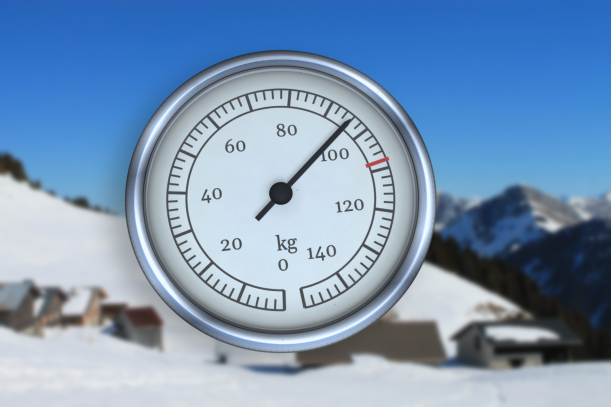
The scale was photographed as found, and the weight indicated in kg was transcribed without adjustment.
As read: 96 kg
